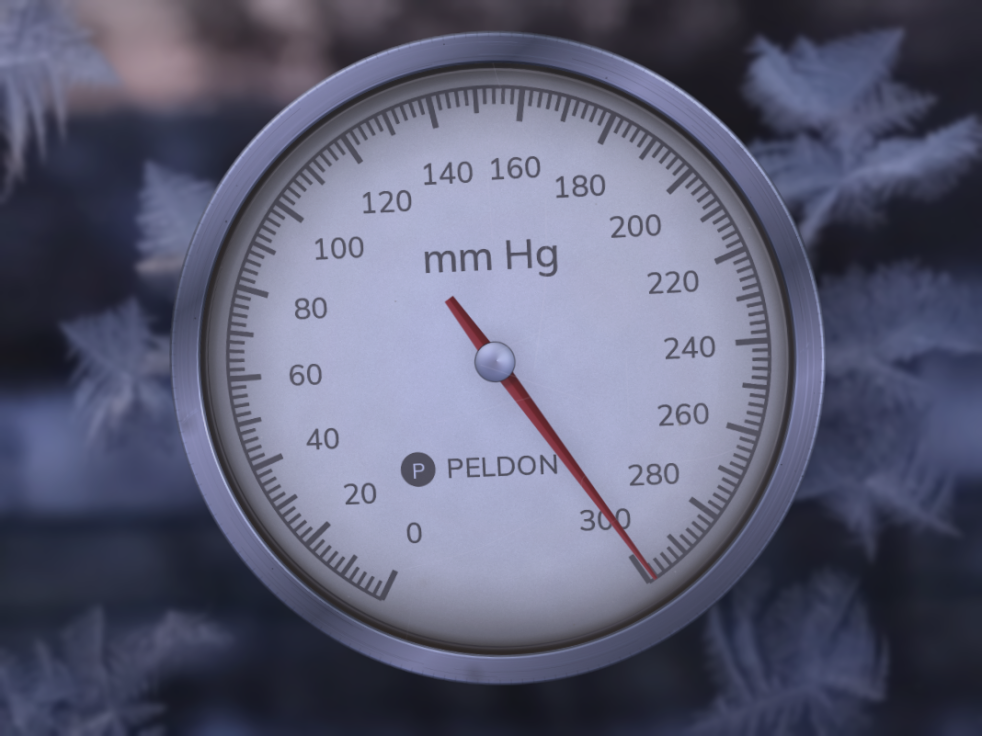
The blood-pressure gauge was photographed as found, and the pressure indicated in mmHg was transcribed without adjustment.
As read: 298 mmHg
